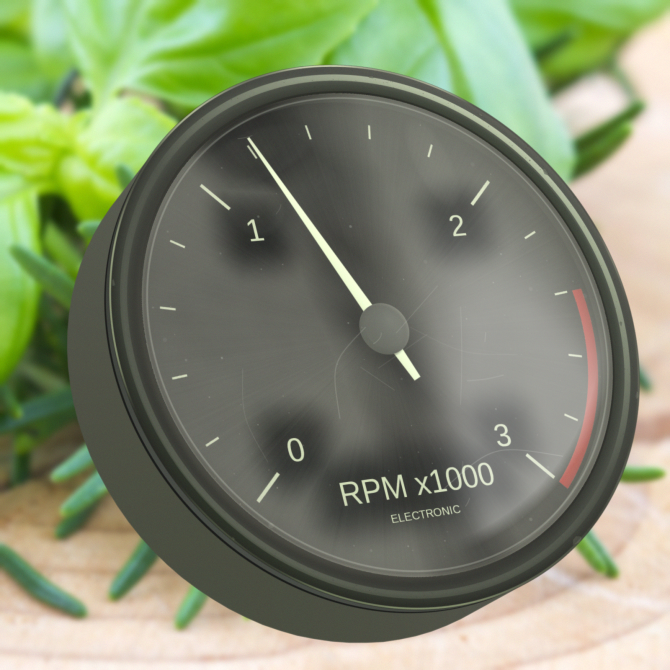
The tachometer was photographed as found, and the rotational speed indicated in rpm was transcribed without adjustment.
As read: 1200 rpm
